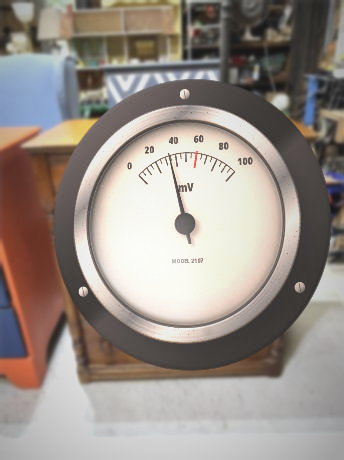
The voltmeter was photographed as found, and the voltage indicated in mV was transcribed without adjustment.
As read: 35 mV
